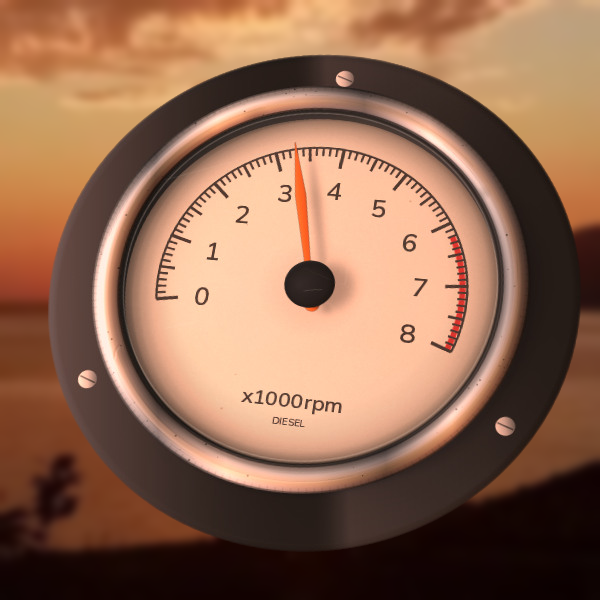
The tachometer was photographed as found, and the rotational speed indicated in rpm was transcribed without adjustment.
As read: 3300 rpm
